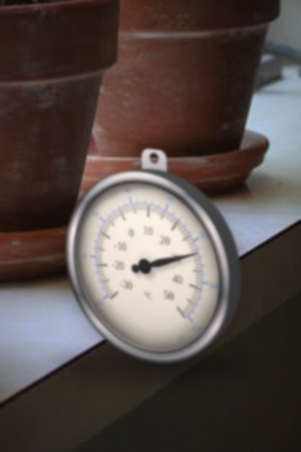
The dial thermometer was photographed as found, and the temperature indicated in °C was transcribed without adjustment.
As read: 30 °C
